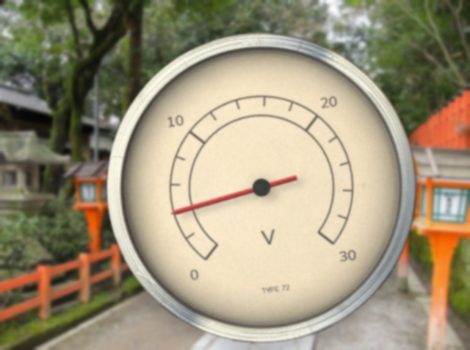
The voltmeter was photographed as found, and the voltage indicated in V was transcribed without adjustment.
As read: 4 V
